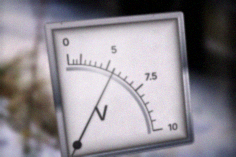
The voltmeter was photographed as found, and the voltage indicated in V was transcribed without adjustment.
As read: 5.5 V
